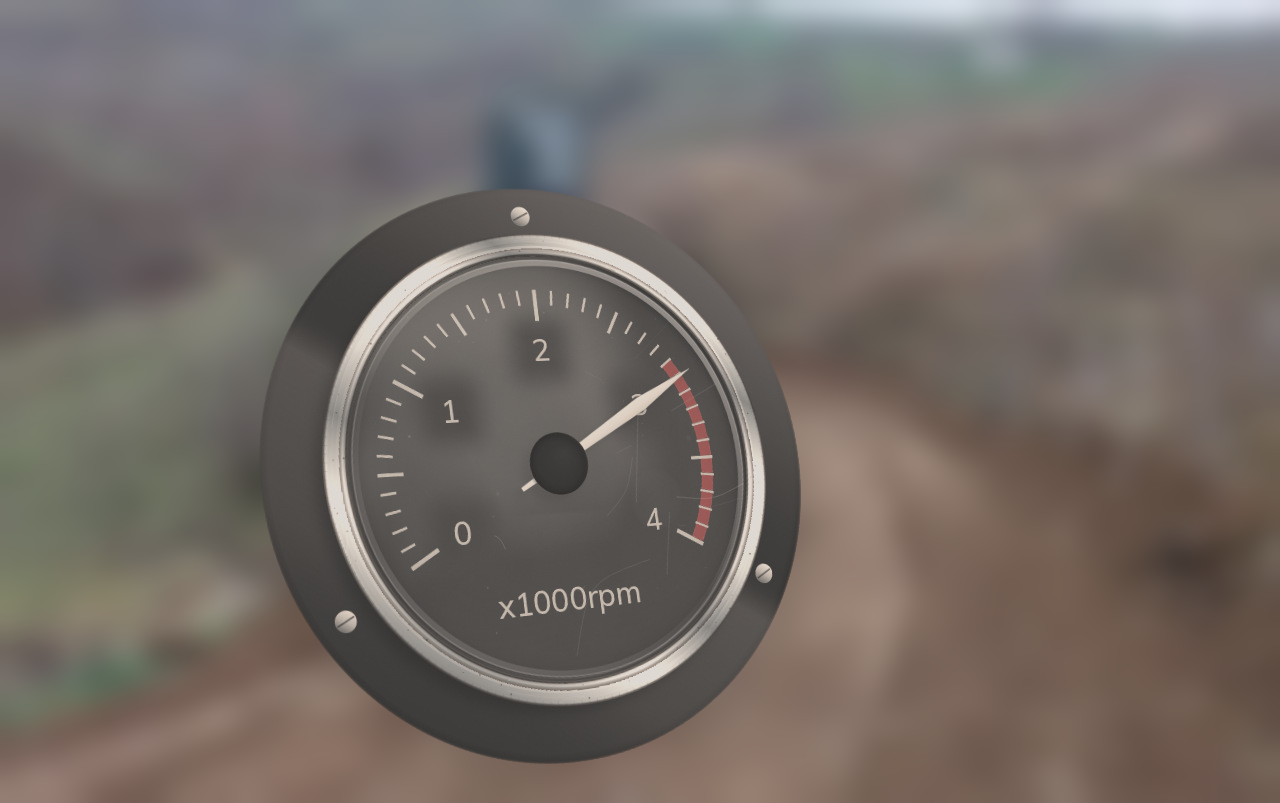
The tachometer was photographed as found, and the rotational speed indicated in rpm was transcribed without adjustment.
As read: 3000 rpm
